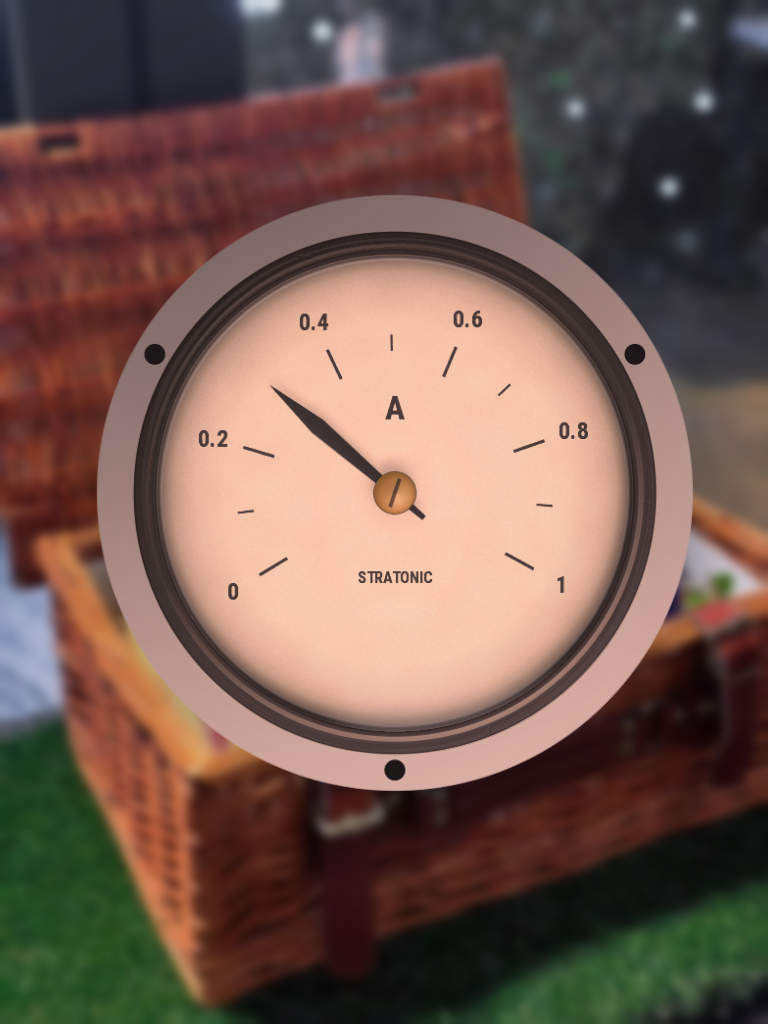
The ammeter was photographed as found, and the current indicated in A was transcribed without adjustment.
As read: 0.3 A
